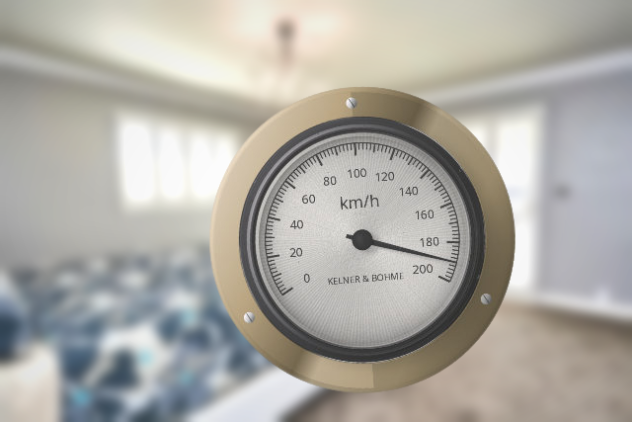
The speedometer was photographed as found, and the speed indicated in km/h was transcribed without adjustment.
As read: 190 km/h
